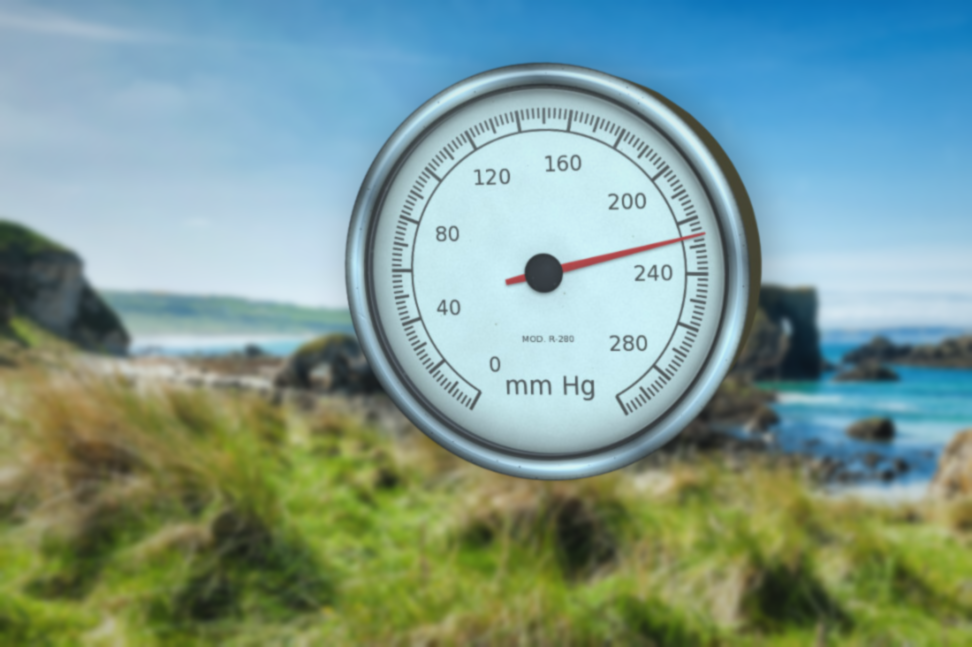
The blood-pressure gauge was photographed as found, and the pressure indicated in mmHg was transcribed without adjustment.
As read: 226 mmHg
